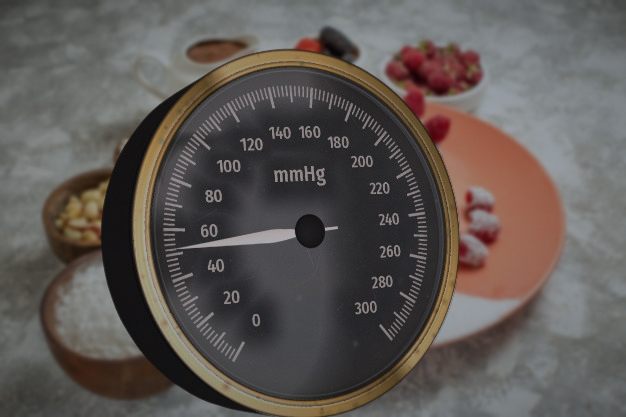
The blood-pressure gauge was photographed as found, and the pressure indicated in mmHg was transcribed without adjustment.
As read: 52 mmHg
